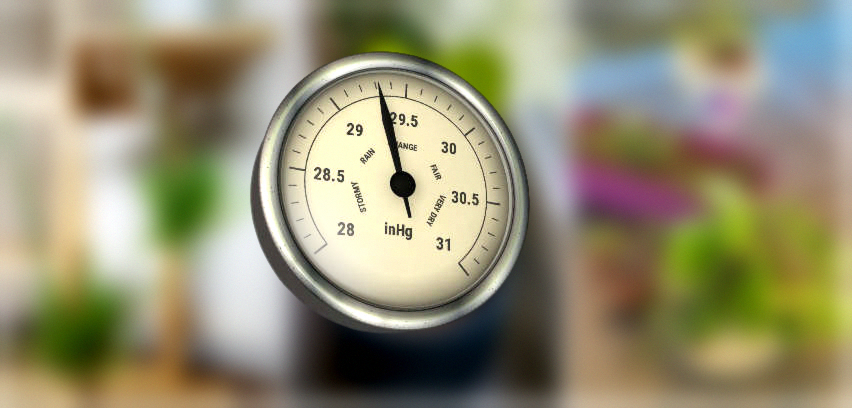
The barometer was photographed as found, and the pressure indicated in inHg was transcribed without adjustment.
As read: 29.3 inHg
